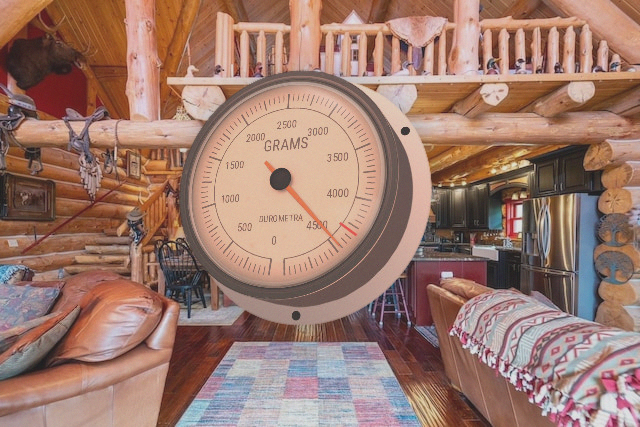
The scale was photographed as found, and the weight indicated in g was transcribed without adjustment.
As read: 4450 g
